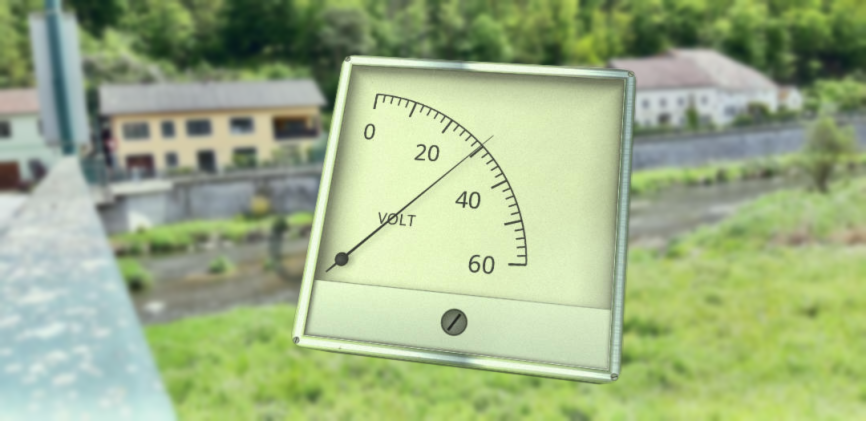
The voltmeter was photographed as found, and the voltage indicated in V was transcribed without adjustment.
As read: 30 V
